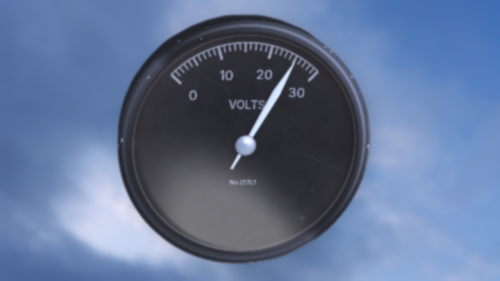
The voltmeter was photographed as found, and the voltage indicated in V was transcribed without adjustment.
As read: 25 V
